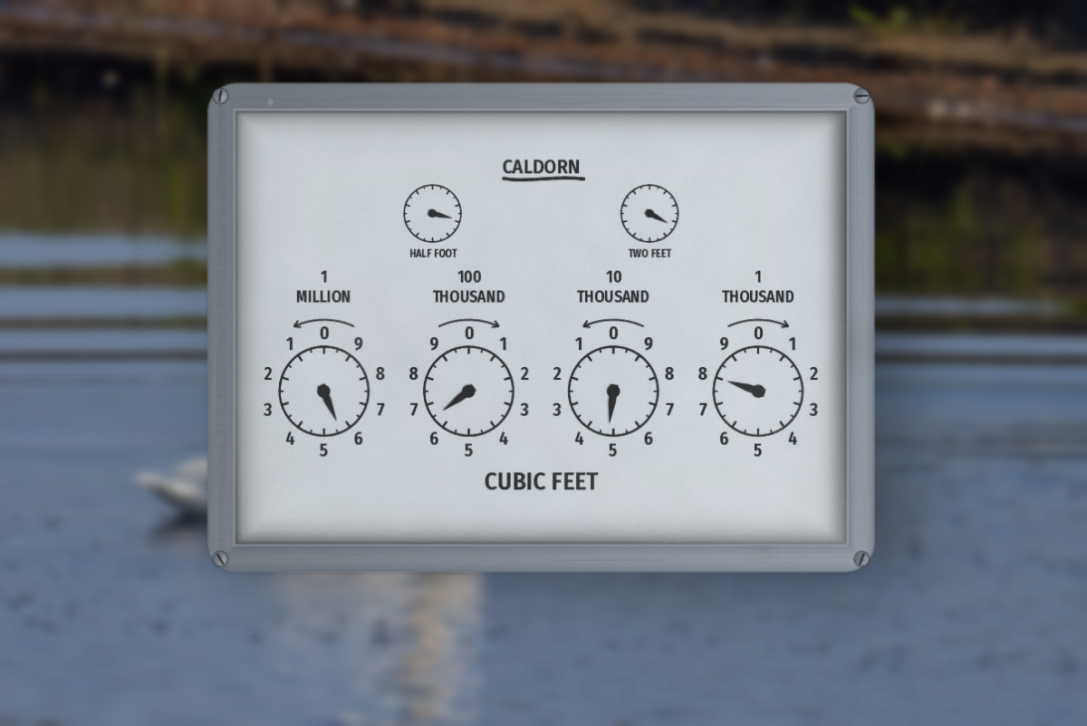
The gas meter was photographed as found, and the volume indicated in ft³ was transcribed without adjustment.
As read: 564800 ft³
